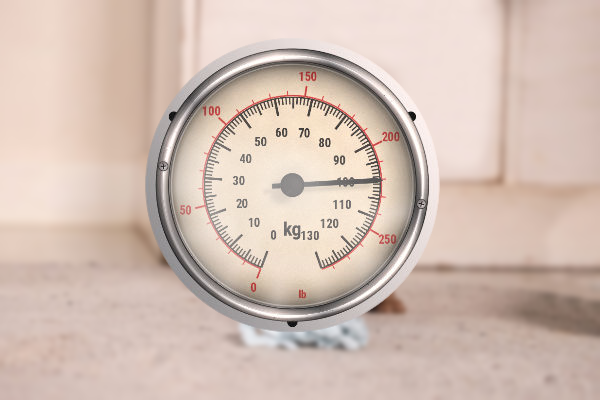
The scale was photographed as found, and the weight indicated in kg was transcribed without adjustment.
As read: 100 kg
